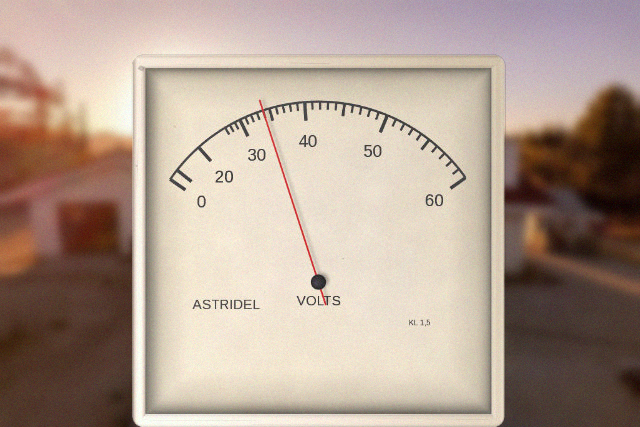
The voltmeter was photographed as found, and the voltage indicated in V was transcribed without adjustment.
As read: 34 V
